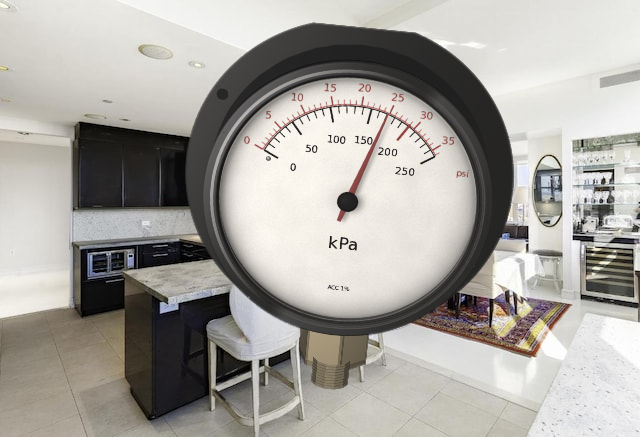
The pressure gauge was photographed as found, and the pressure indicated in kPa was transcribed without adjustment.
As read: 170 kPa
